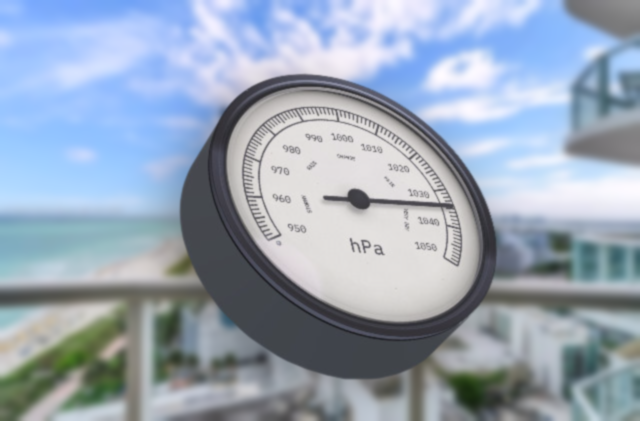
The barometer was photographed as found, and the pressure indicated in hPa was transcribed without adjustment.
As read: 1035 hPa
